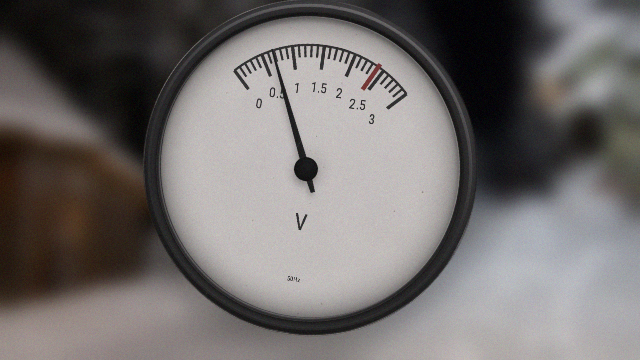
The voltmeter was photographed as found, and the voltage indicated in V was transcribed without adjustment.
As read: 0.7 V
